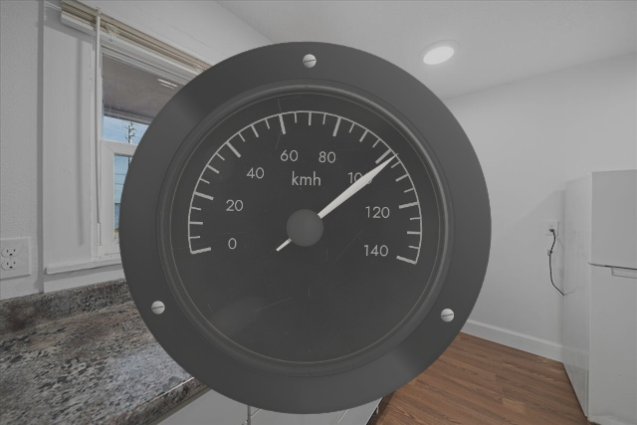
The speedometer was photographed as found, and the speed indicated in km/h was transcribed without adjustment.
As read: 102.5 km/h
